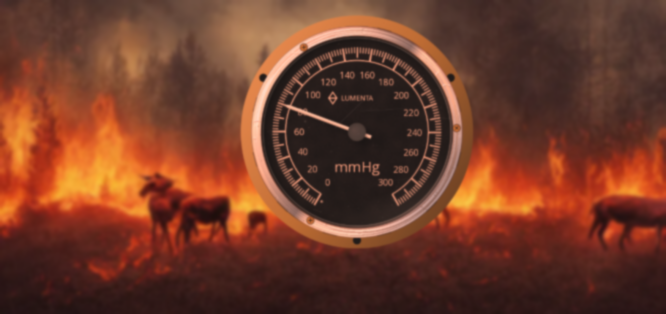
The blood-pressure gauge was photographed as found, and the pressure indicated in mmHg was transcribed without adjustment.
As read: 80 mmHg
